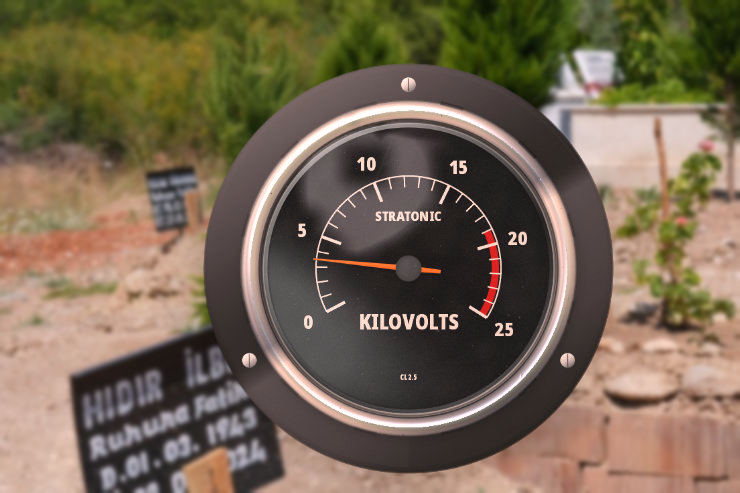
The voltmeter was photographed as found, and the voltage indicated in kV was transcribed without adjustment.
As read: 3.5 kV
